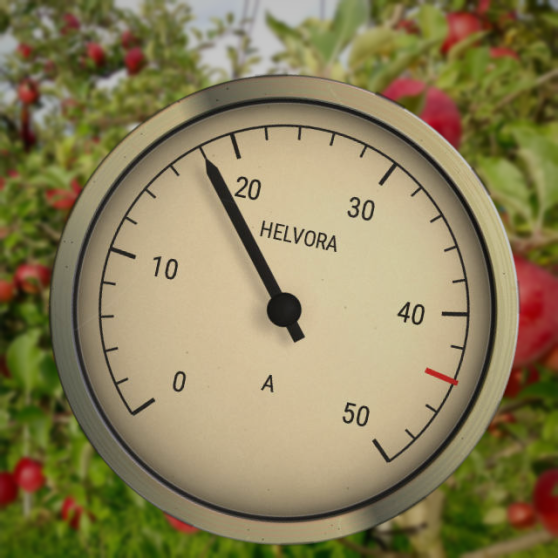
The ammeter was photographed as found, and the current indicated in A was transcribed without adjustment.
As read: 18 A
